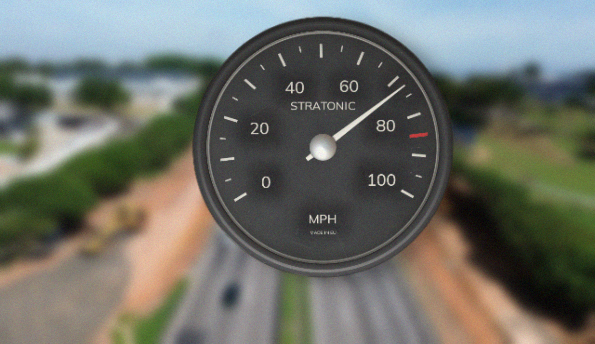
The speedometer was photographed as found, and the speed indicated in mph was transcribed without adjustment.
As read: 72.5 mph
